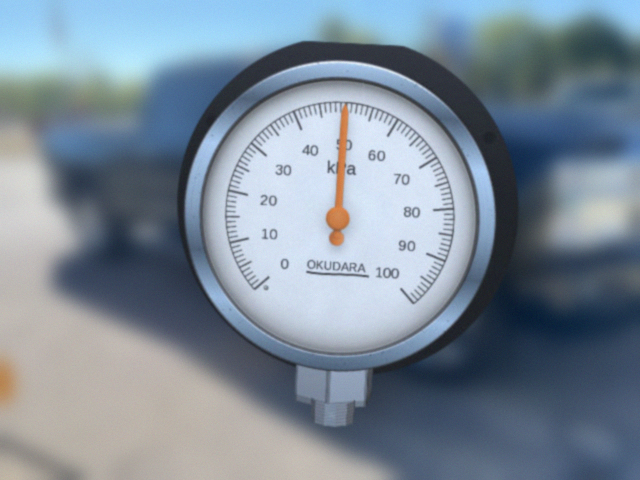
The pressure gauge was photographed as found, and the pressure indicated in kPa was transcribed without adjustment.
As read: 50 kPa
